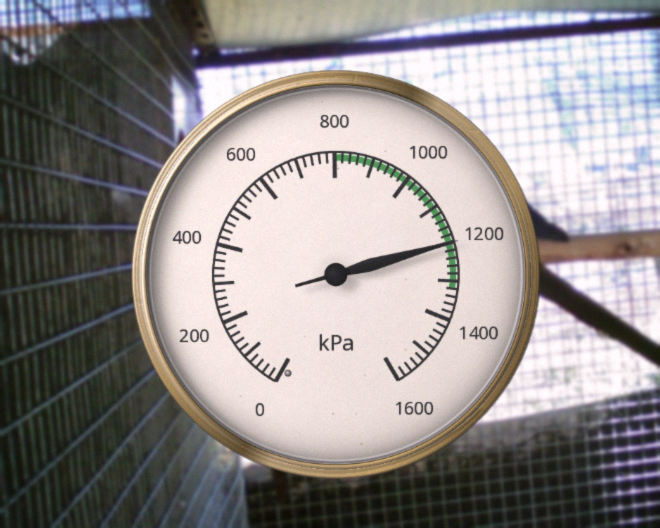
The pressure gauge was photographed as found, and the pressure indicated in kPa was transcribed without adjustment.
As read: 1200 kPa
